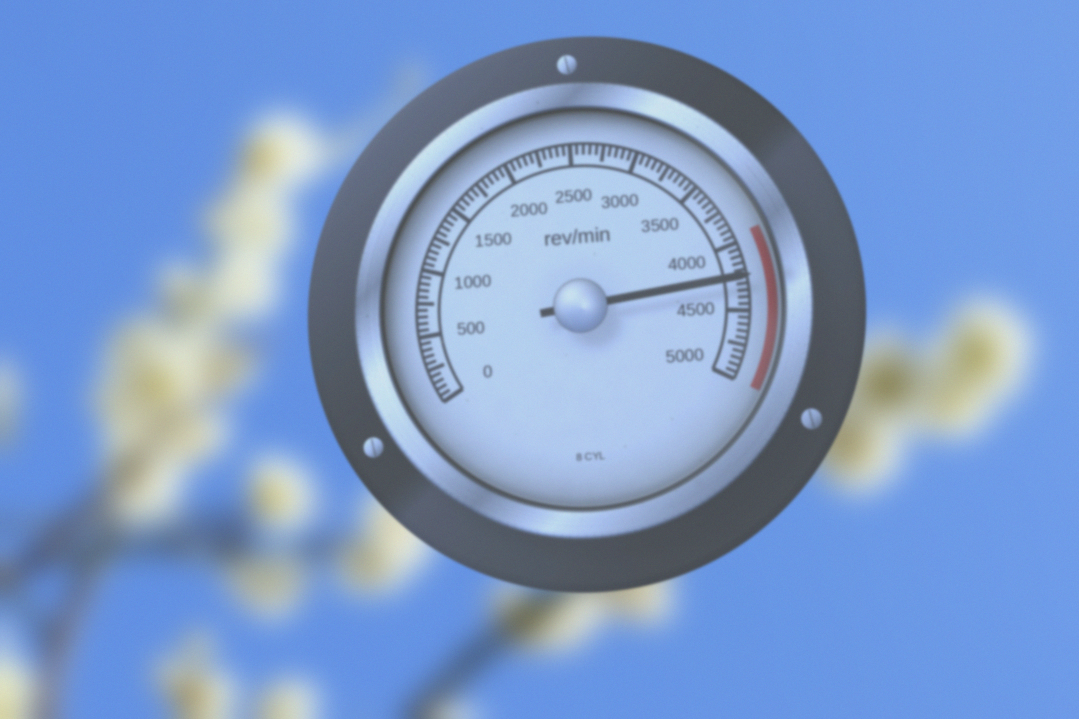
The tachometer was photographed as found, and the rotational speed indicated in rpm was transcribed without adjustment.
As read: 4250 rpm
